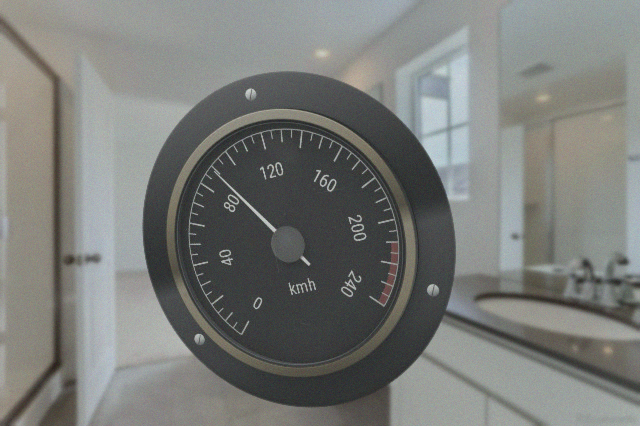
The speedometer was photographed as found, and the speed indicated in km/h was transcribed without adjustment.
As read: 90 km/h
